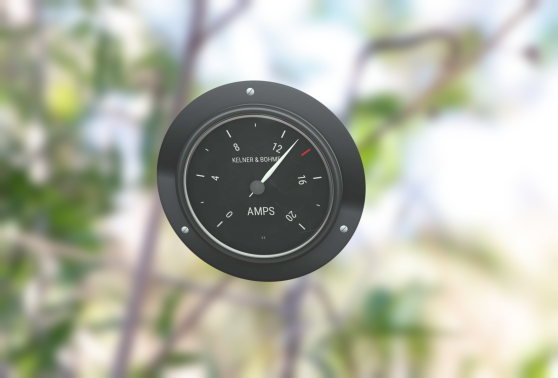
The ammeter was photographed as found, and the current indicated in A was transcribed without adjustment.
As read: 13 A
